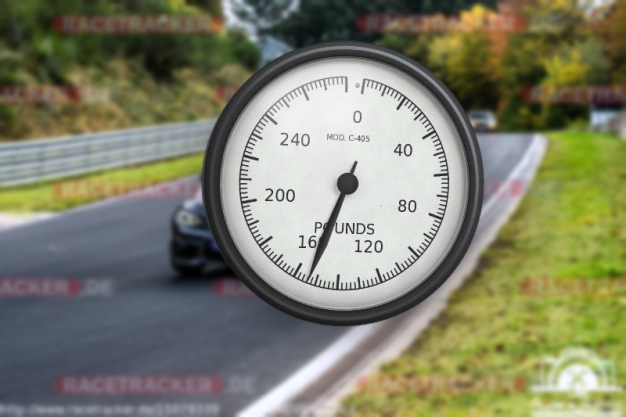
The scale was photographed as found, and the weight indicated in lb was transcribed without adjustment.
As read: 154 lb
